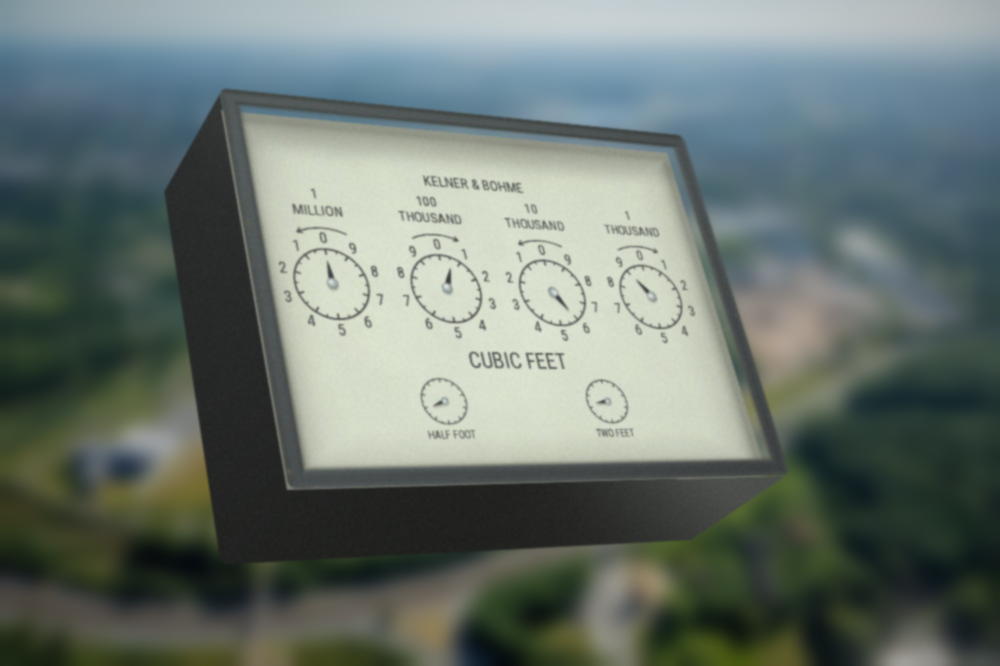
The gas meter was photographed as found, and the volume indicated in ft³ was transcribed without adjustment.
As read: 5900 ft³
